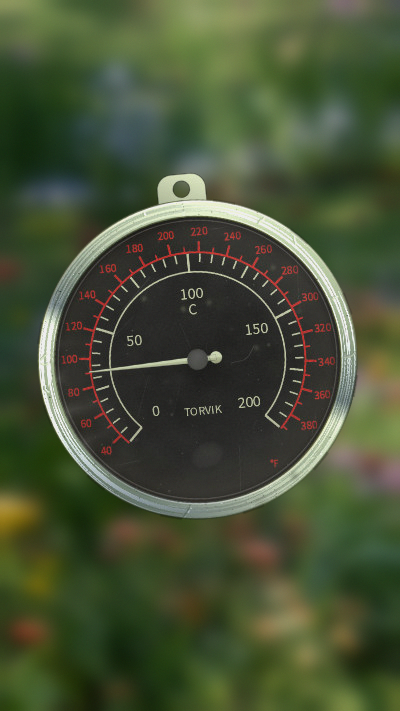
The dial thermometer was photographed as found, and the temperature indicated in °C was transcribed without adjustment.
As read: 32.5 °C
